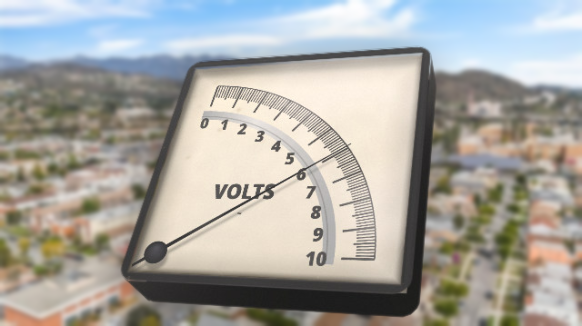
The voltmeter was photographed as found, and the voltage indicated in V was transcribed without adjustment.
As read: 6 V
